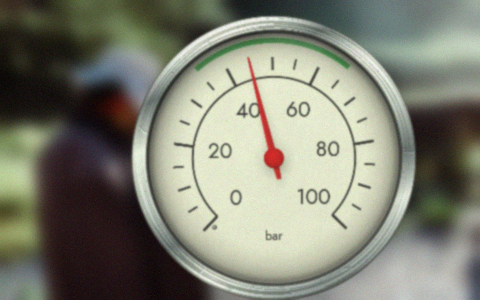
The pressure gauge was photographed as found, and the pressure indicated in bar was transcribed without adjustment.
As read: 45 bar
